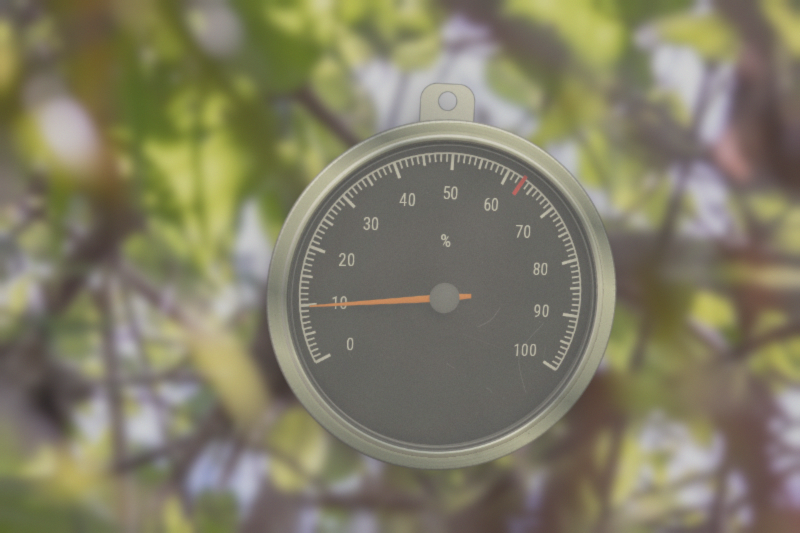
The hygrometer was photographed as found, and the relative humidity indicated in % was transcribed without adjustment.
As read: 10 %
